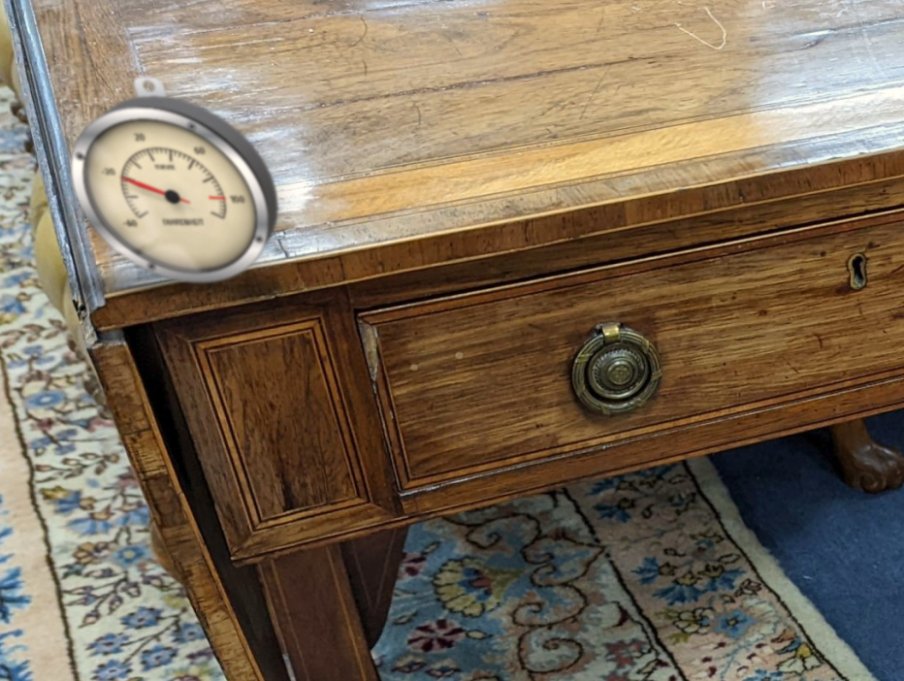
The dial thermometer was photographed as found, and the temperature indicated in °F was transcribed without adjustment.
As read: -20 °F
